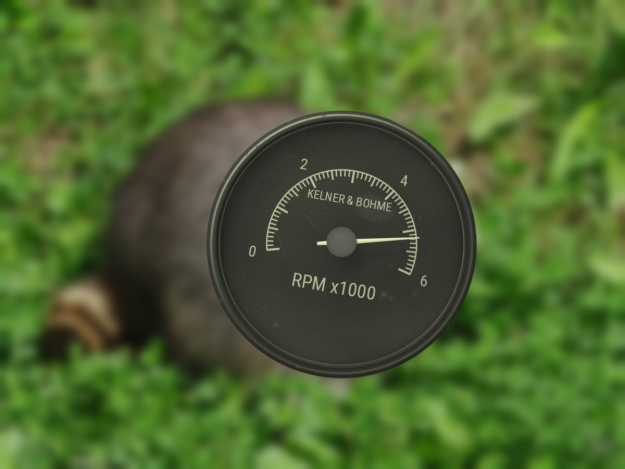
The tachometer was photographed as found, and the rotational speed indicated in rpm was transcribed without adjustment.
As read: 5200 rpm
